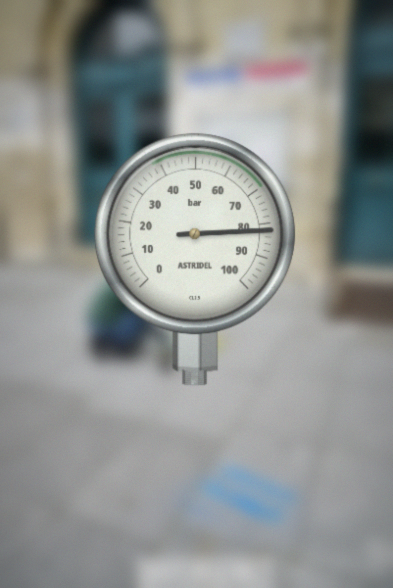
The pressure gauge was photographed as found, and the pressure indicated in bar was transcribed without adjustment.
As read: 82 bar
